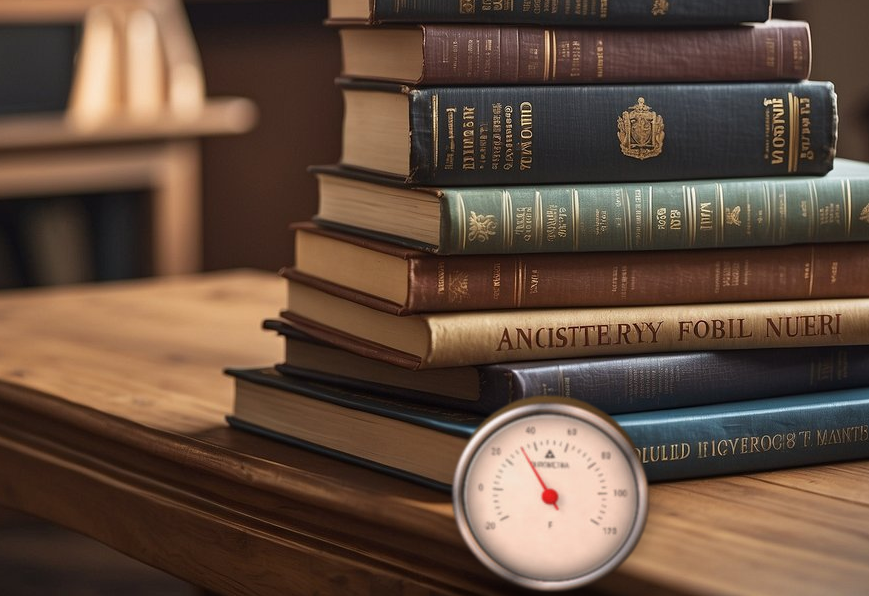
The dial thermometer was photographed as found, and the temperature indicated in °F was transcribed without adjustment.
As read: 32 °F
